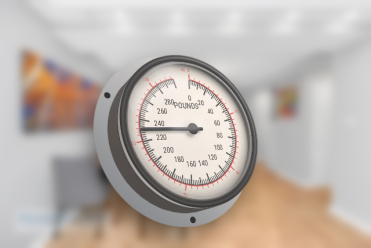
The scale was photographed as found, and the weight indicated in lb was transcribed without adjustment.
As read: 230 lb
